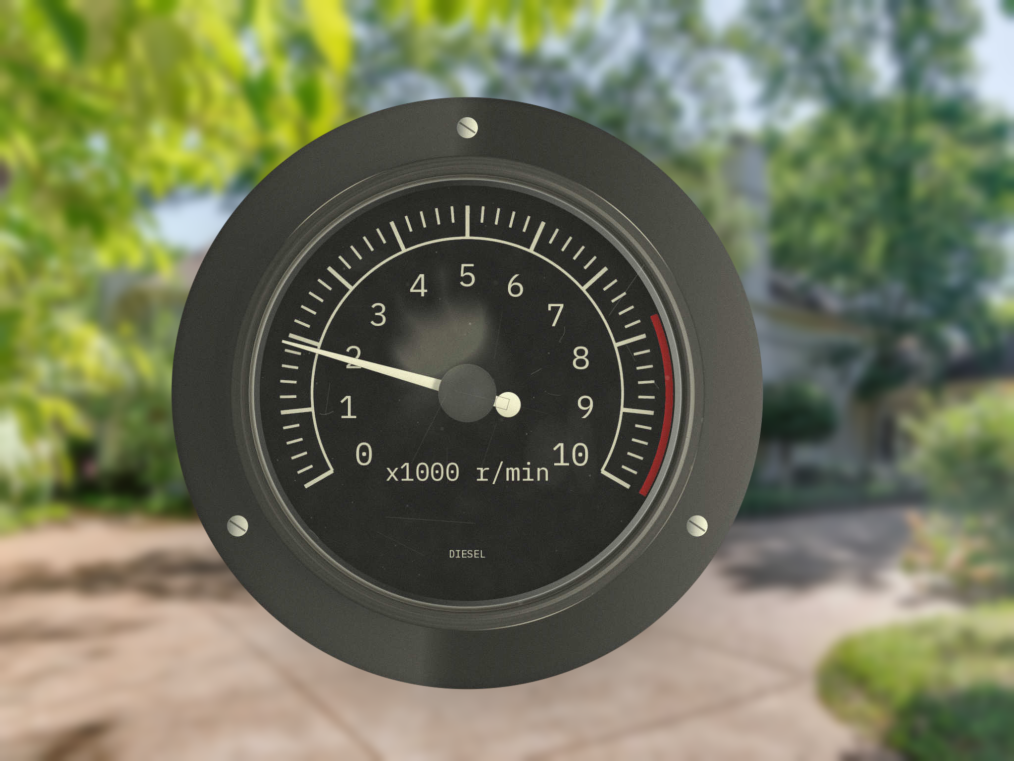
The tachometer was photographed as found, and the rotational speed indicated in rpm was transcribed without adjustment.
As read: 1900 rpm
